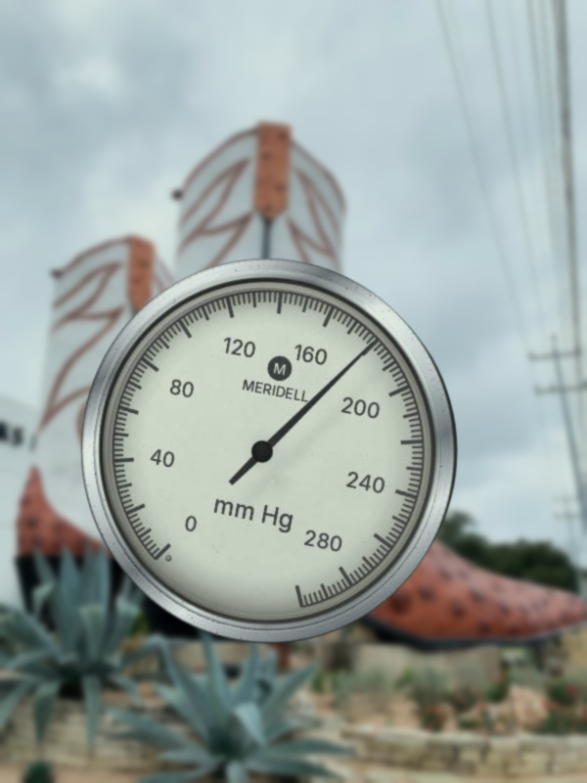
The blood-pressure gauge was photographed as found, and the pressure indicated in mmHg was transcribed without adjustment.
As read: 180 mmHg
